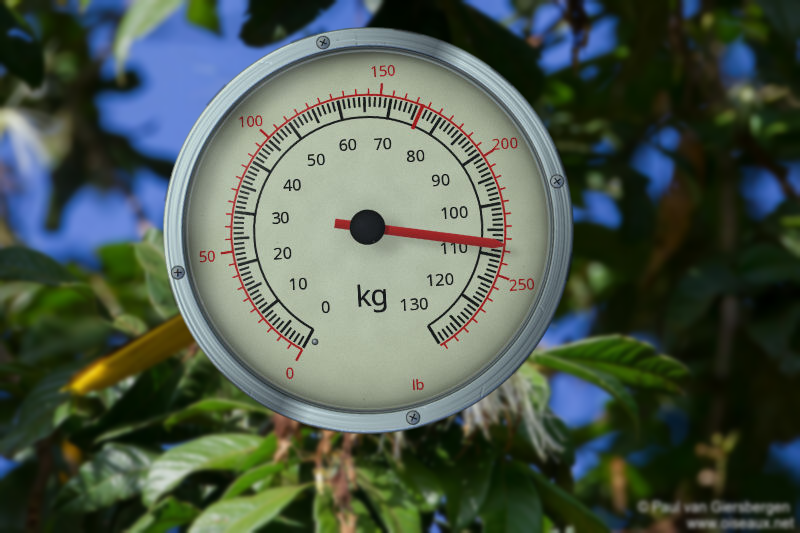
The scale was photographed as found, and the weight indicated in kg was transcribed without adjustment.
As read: 108 kg
